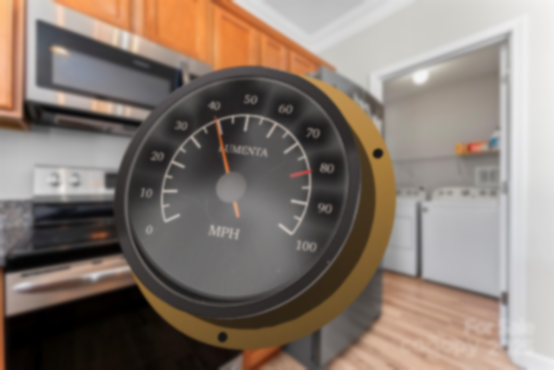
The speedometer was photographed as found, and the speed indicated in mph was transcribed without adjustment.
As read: 40 mph
